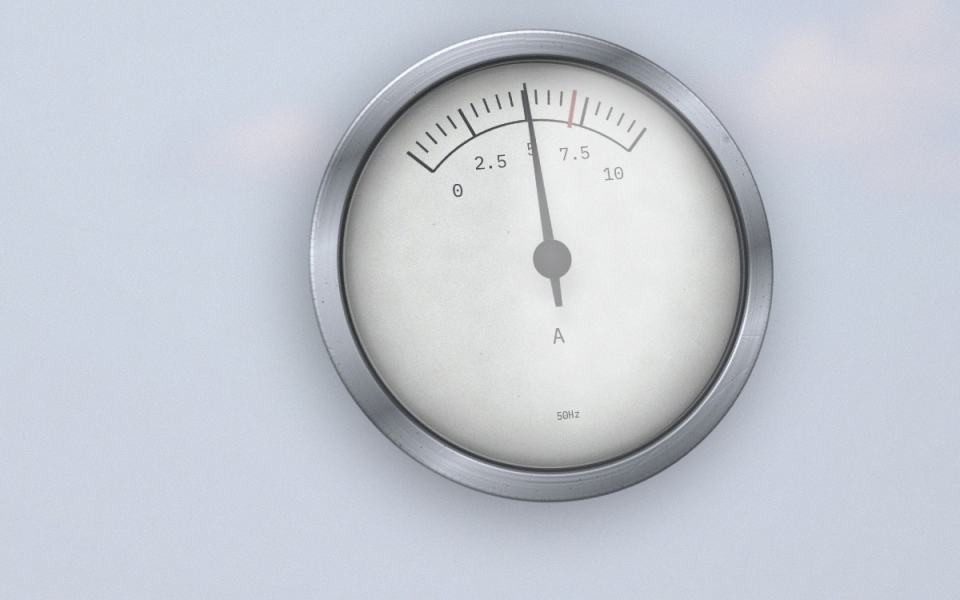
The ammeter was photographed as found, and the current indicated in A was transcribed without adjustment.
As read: 5 A
